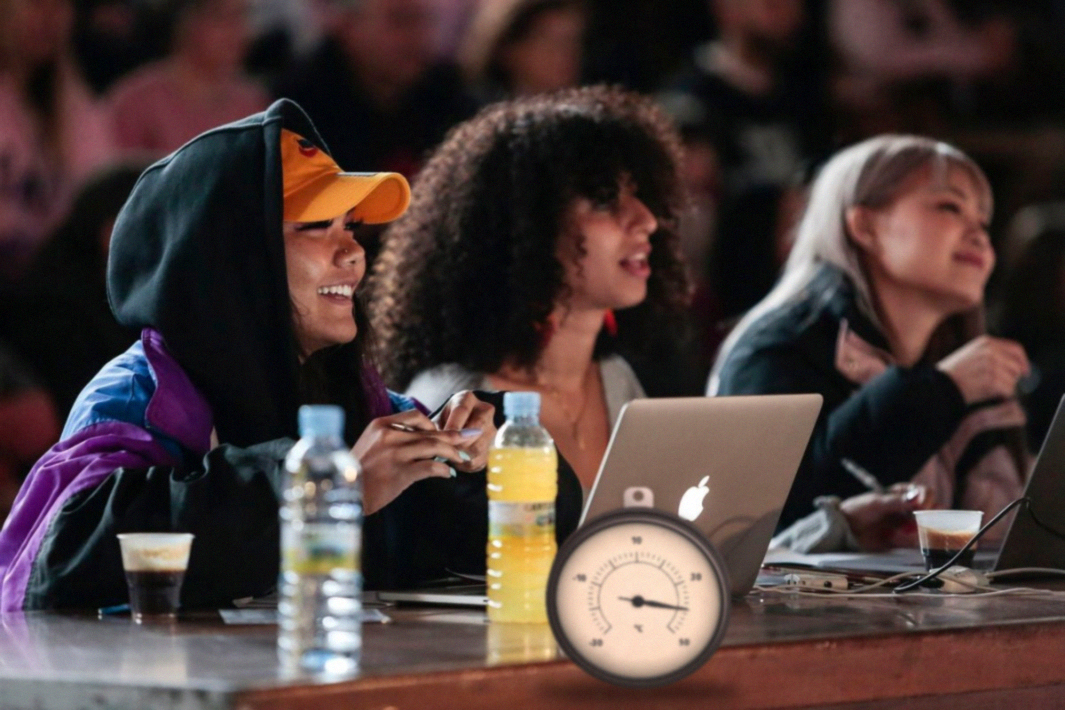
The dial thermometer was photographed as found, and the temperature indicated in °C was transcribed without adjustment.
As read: 40 °C
